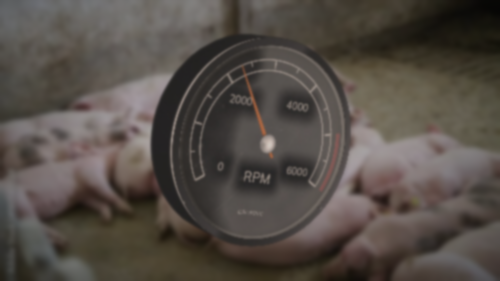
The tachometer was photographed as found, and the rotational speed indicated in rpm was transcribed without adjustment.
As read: 2250 rpm
